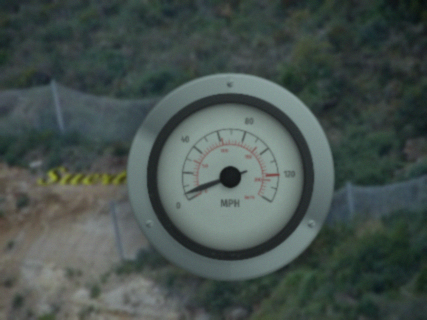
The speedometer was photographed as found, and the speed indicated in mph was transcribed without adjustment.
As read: 5 mph
